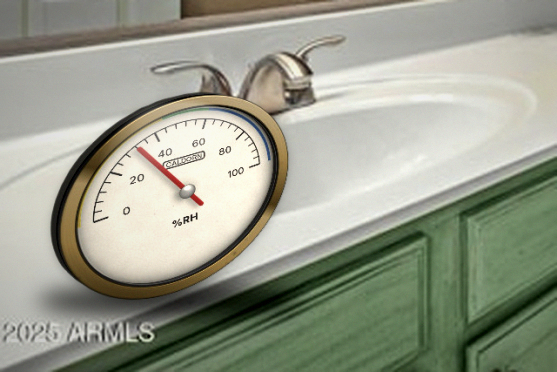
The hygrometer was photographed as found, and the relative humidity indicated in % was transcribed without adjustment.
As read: 32 %
